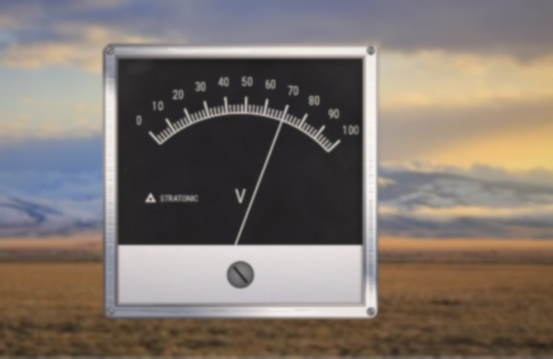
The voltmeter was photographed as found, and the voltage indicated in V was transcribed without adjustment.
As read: 70 V
